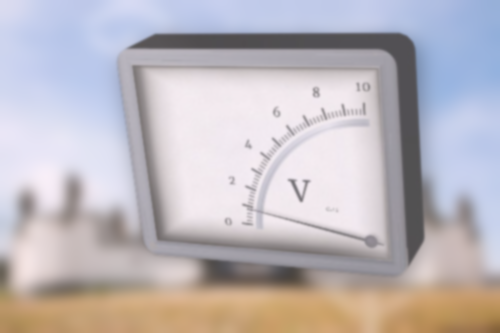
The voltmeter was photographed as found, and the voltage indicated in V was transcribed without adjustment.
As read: 1 V
